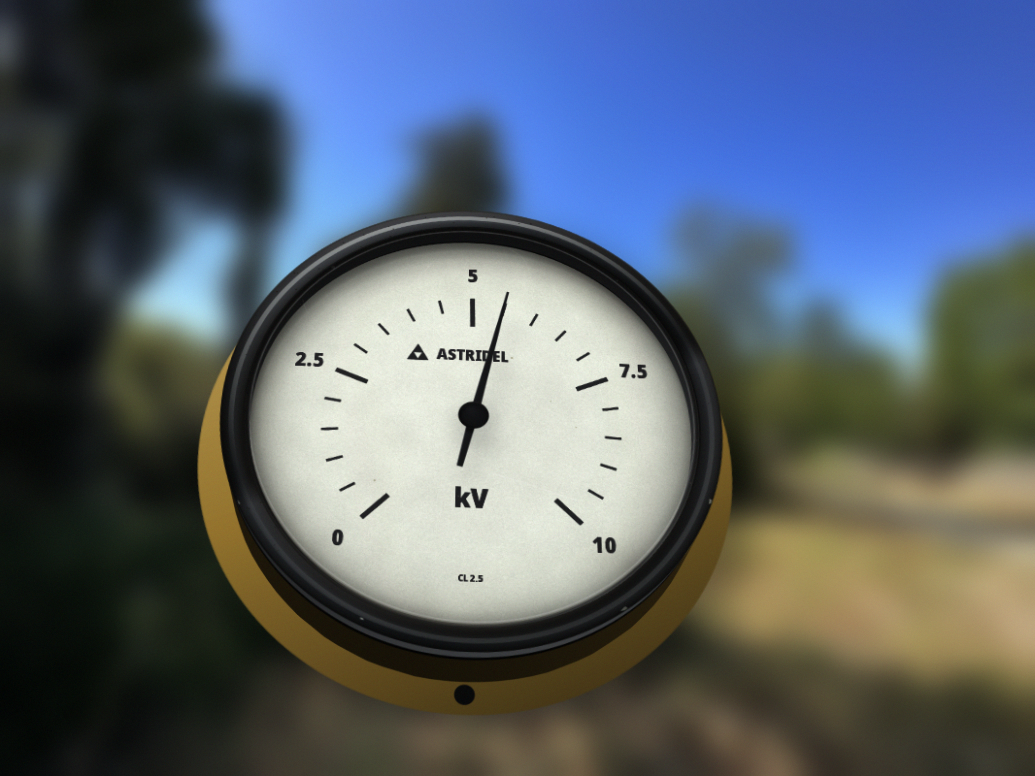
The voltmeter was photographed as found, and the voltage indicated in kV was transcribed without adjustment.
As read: 5.5 kV
